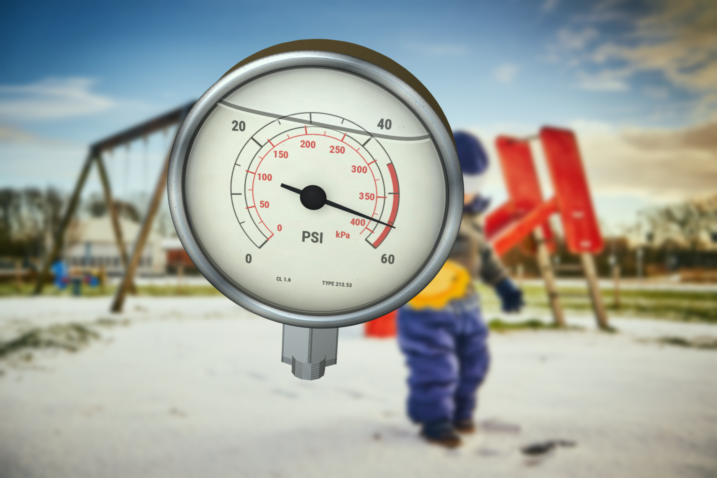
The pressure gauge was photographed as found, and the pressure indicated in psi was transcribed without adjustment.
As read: 55 psi
